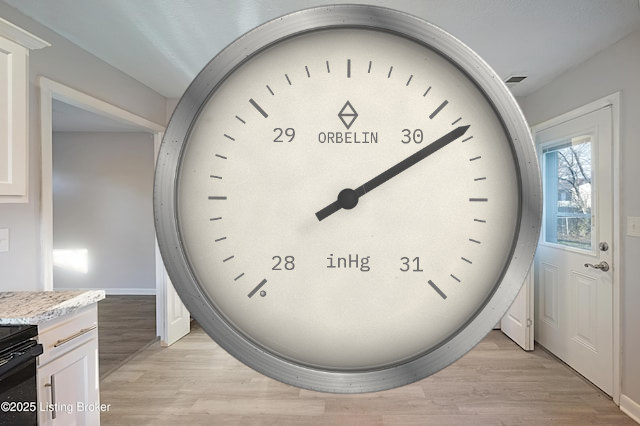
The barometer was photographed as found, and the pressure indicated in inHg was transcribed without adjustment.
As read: 30.15 inHg
